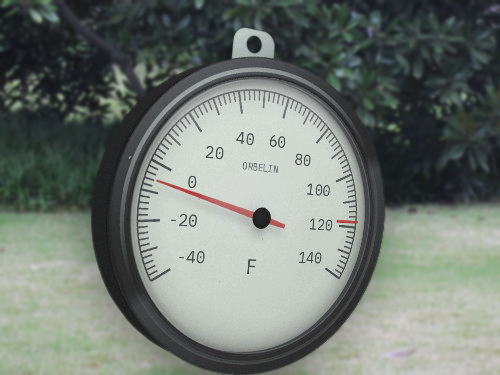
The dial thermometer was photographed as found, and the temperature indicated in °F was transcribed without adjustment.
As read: -6 °F
